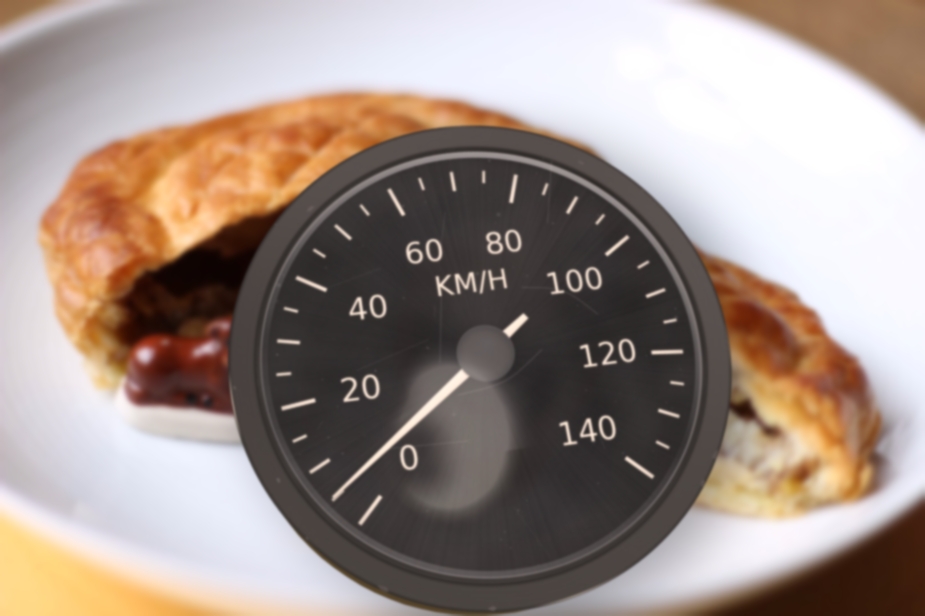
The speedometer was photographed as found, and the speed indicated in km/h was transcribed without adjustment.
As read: 5 km/h
